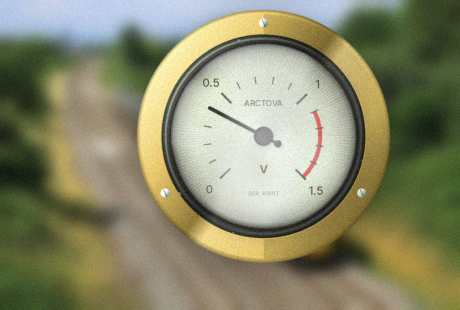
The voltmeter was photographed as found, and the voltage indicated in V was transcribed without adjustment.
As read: 0.4 V
